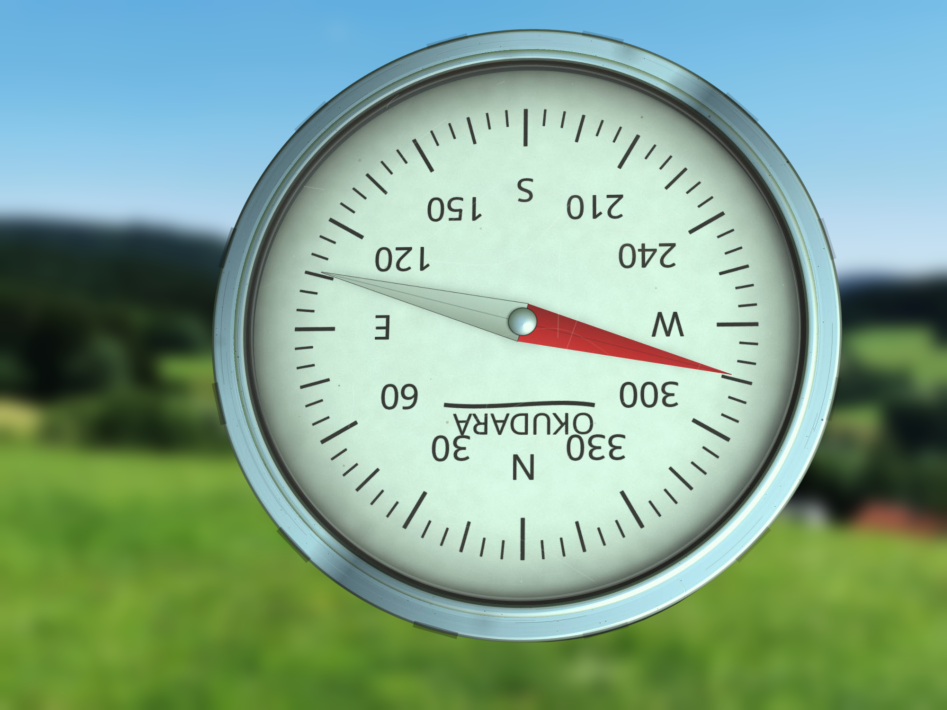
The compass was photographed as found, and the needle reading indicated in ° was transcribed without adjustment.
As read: 285 °
